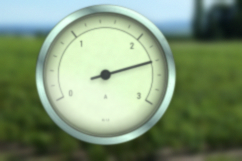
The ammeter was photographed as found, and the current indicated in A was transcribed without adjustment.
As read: 2.4 A
